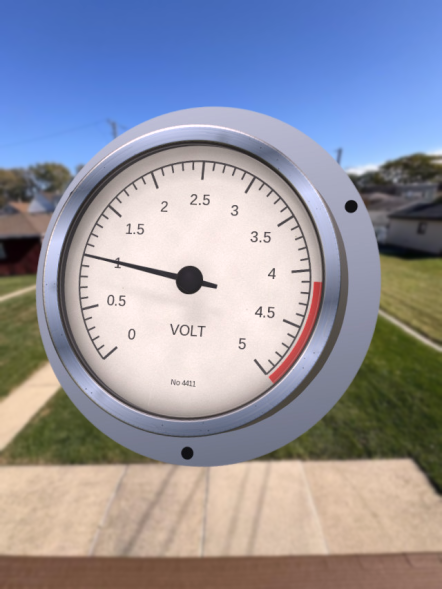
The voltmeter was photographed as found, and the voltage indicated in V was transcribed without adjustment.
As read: 1 V
